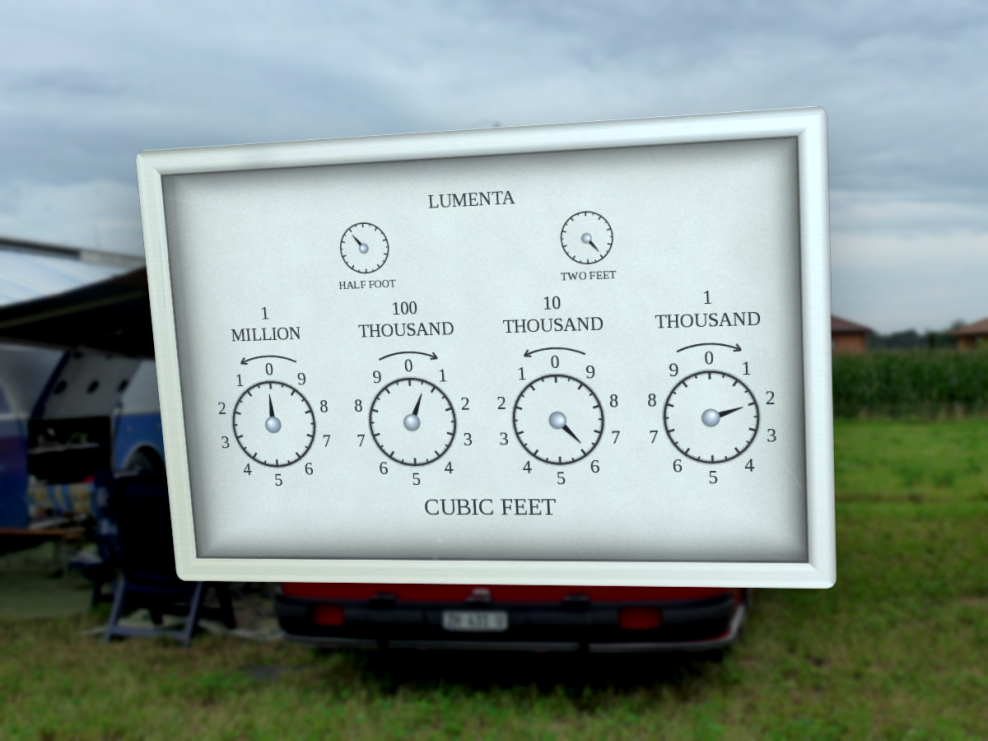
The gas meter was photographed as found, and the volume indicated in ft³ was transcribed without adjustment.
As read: 6200 ft³
